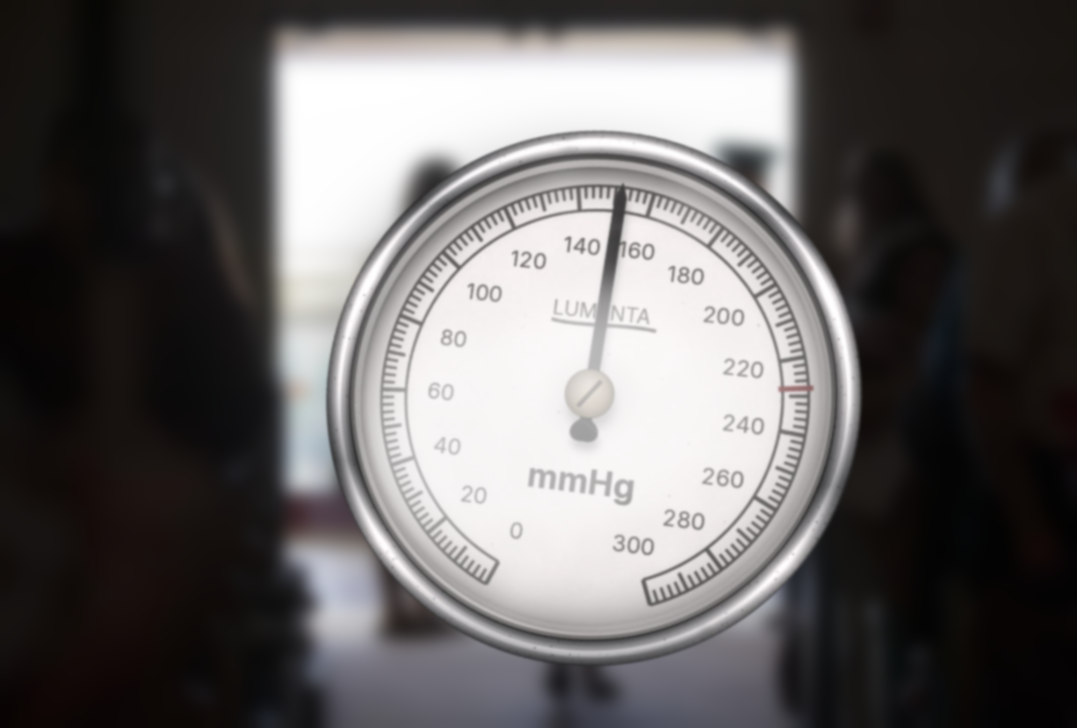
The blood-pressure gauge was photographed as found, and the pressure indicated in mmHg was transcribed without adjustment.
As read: 152 mmHg
